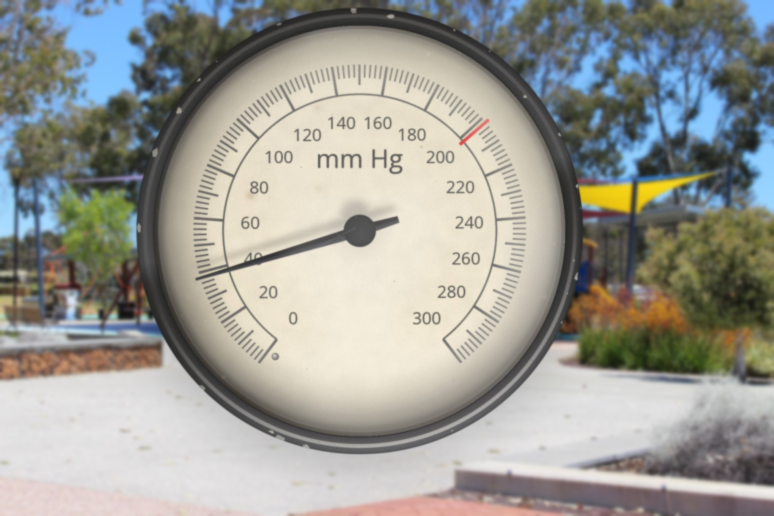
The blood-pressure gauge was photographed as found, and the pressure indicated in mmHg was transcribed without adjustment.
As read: 38 mmHg
